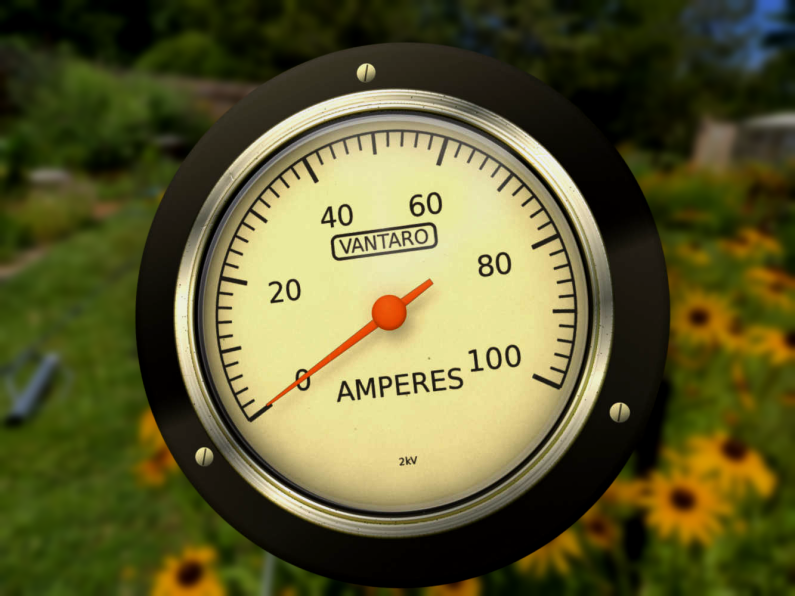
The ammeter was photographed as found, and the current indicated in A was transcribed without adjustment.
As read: 0 A
